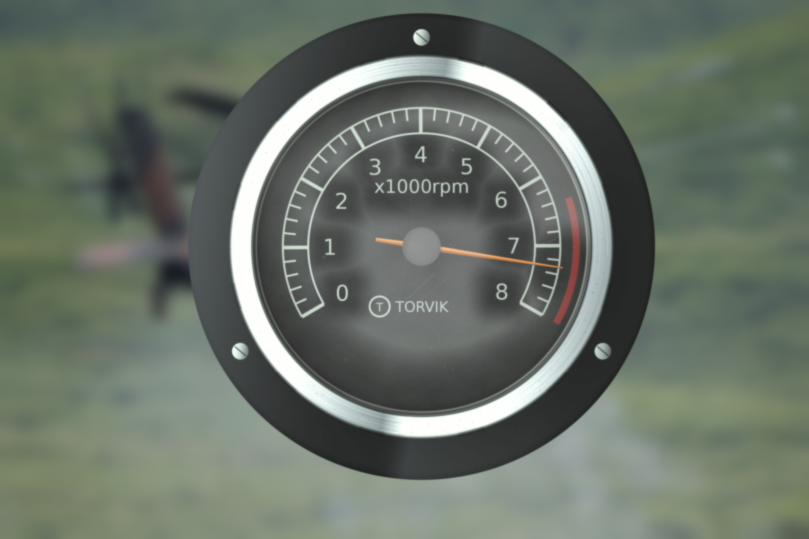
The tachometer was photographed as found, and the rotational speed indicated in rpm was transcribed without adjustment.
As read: 7300 rpm
